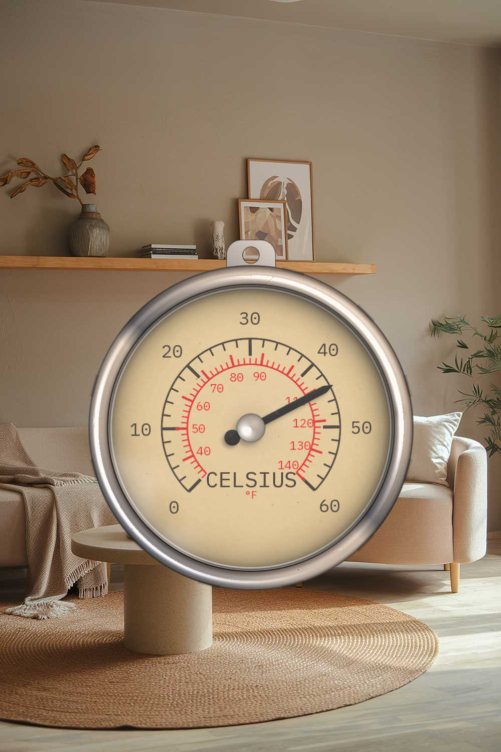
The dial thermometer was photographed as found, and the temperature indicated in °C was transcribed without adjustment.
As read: 44 °C
